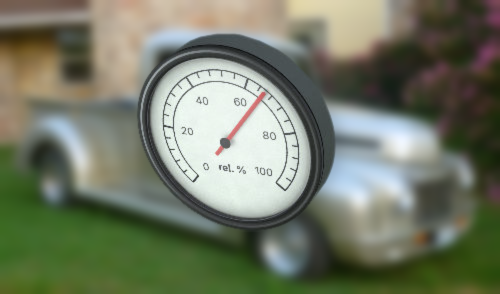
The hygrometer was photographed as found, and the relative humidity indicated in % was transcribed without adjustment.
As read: 66 %
